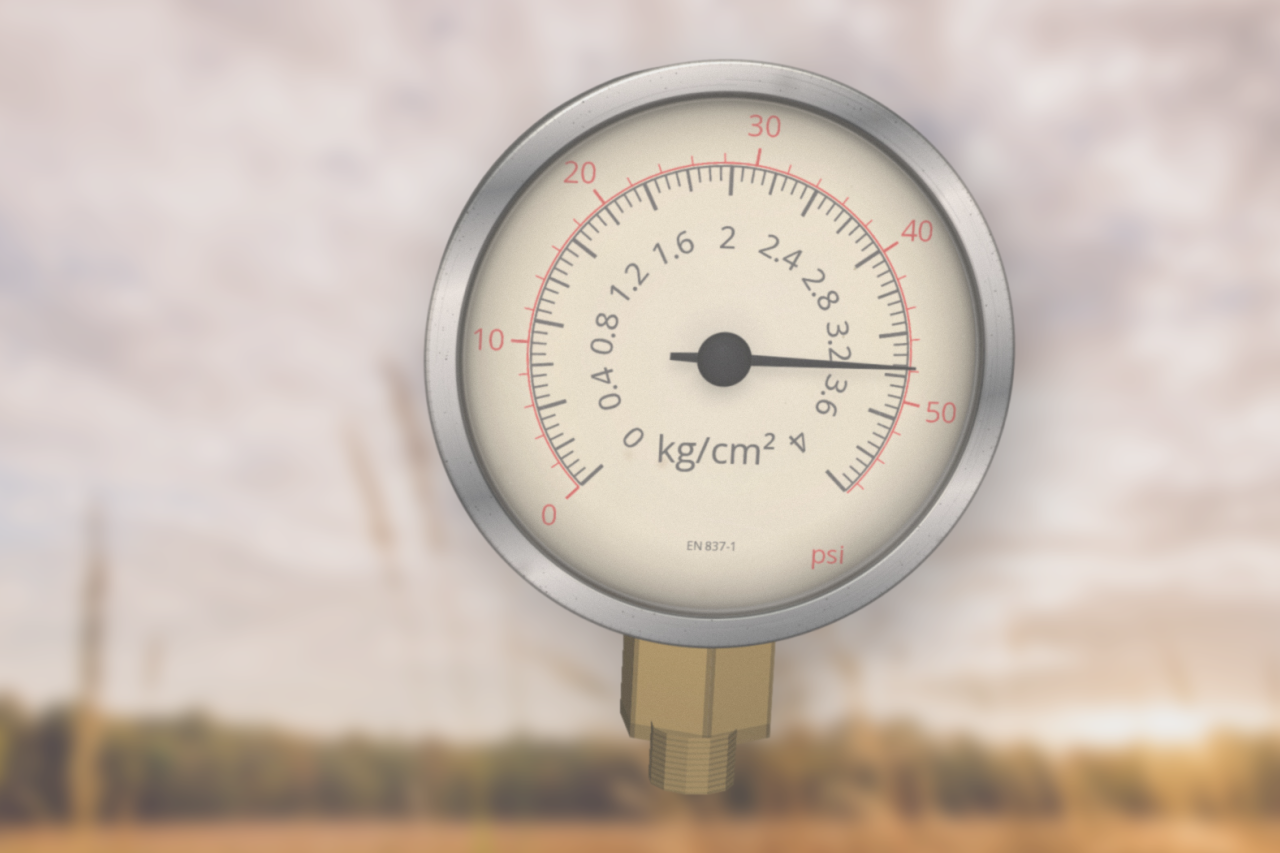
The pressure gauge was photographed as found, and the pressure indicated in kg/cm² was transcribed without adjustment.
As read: 3.35 kg/cm²
